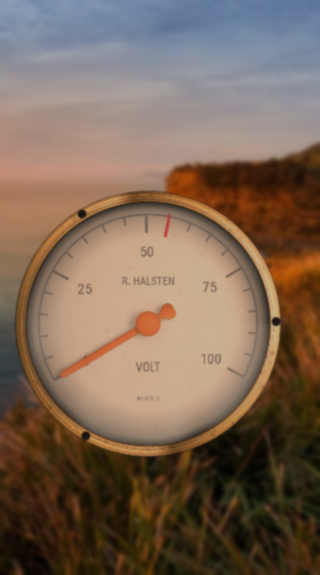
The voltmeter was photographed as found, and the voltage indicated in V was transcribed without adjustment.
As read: 0 V
